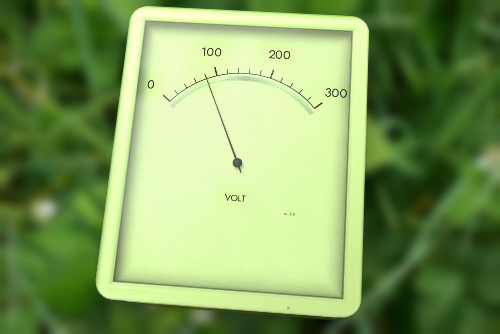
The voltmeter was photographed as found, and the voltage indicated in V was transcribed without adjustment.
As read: 80 V
